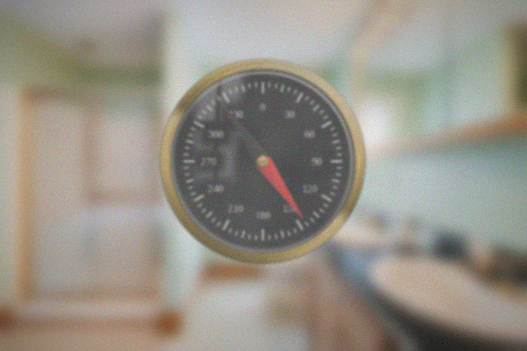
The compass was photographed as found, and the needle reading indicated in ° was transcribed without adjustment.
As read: 145 °
